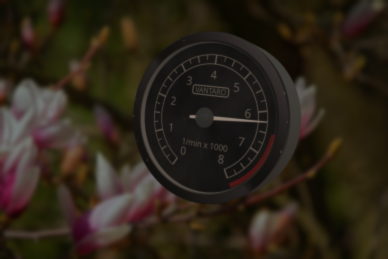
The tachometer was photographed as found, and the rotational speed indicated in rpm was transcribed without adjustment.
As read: 6250 rpm
